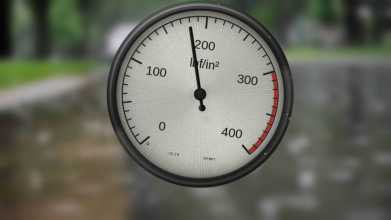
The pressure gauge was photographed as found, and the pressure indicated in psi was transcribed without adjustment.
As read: 180 psi
